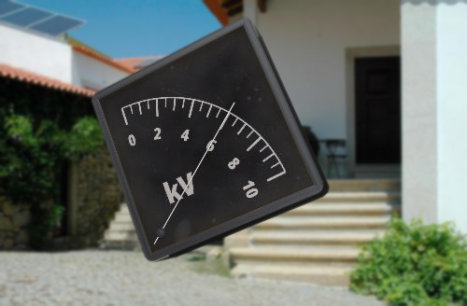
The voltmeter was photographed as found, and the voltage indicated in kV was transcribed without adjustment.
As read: 6 kV
